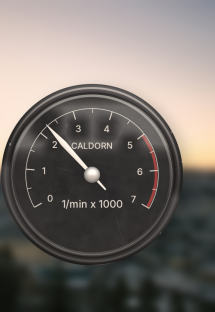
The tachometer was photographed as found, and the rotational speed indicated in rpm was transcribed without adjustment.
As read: 2250 rpm
